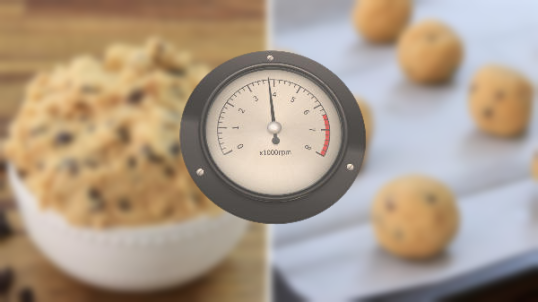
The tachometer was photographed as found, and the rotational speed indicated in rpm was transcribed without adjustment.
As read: 3800 rpm
